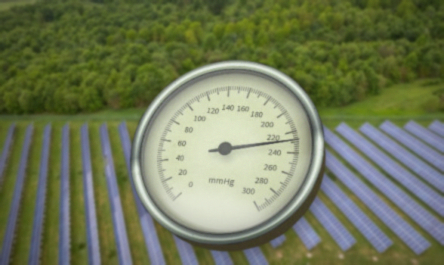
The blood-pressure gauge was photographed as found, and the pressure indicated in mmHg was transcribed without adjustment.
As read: 230 mmHg
